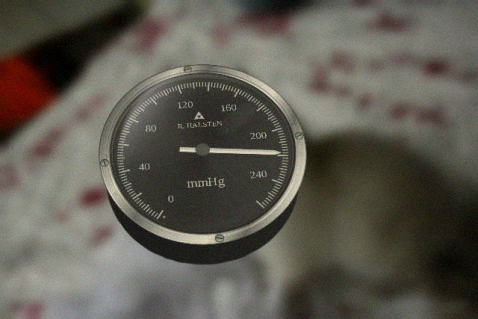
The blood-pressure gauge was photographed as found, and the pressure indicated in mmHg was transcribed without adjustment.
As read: 220 mmHg
